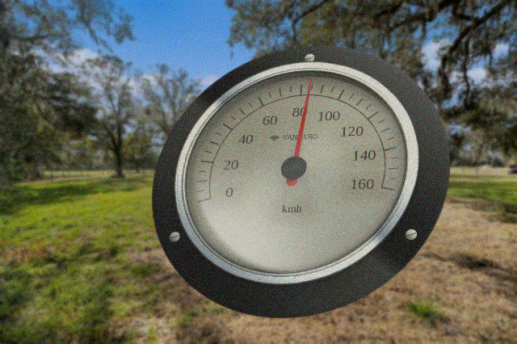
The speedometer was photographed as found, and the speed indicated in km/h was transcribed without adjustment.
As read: 85 km/h
